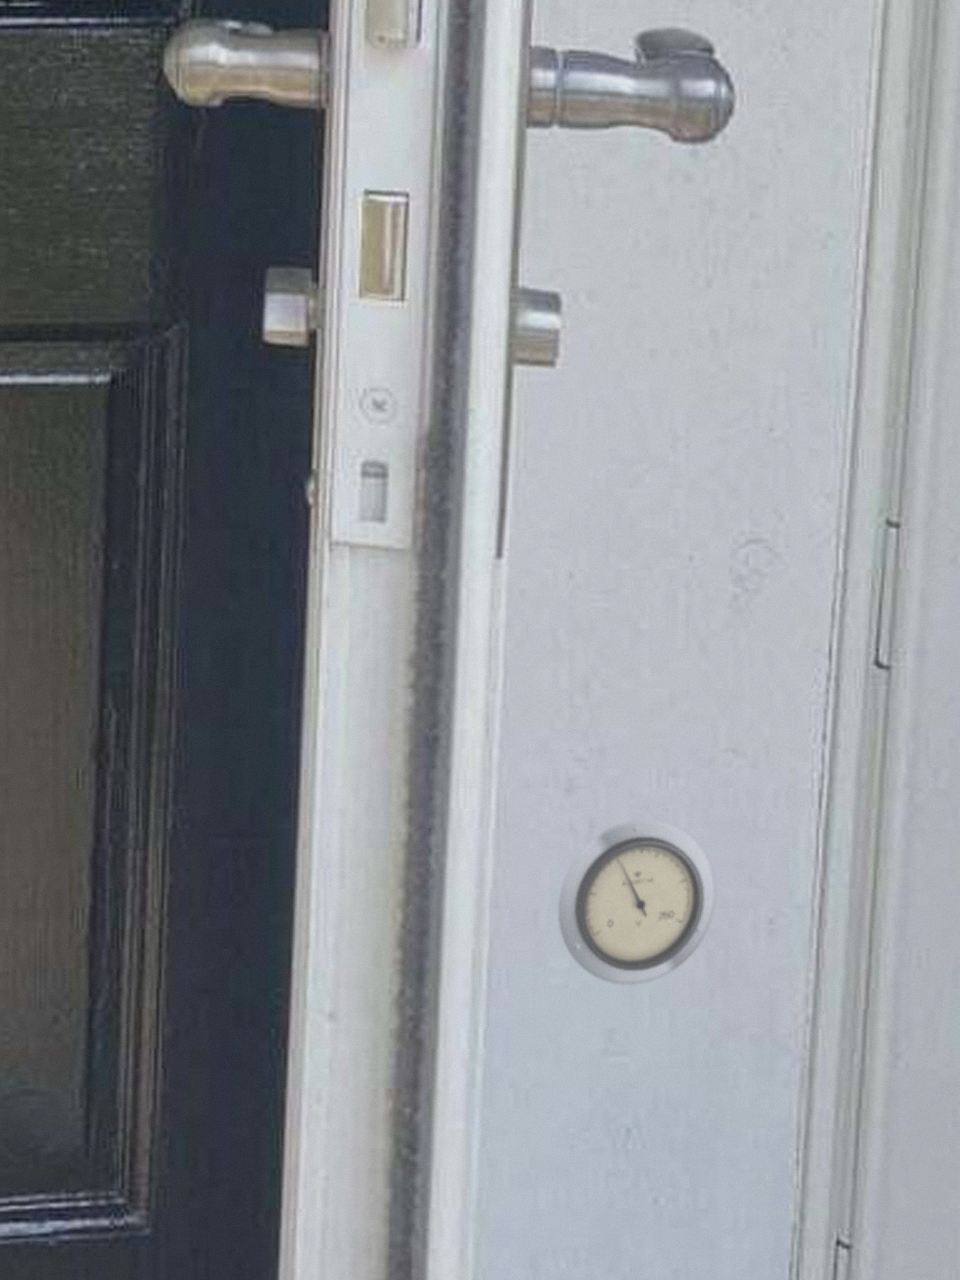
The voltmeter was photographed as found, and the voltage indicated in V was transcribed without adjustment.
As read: 100 V
